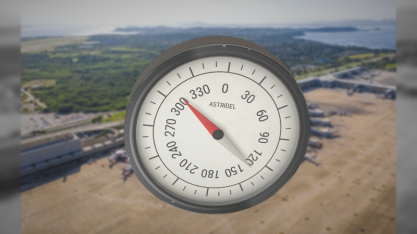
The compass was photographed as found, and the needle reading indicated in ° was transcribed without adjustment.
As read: 310 °
